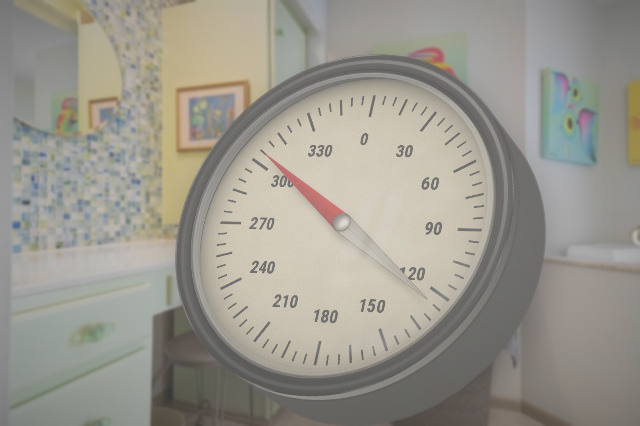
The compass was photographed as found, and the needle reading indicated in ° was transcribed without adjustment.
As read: 305 °
